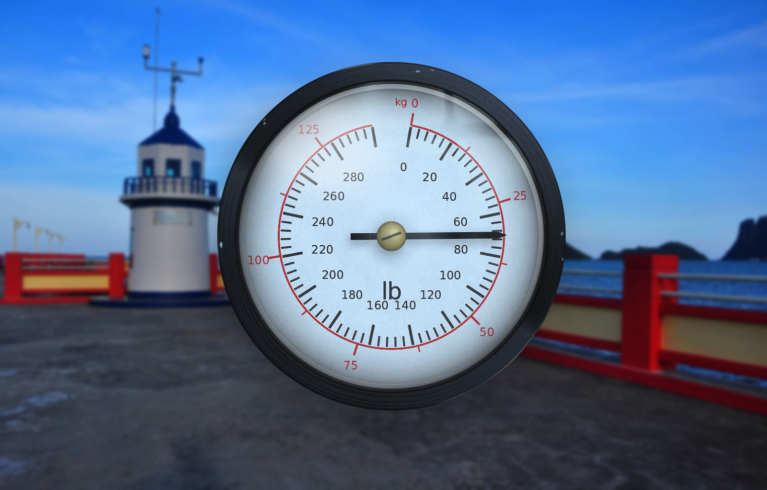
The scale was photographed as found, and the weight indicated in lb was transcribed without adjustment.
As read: 70 lb
